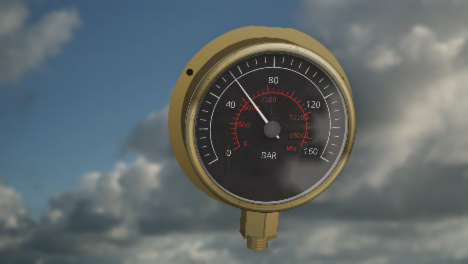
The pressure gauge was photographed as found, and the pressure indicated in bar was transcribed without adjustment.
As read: 55 bar
